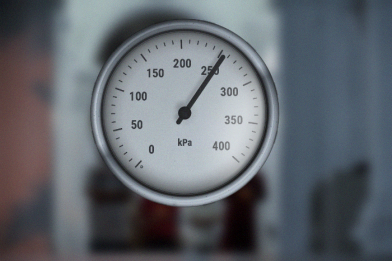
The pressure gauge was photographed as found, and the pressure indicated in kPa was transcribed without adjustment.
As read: 255 kPa
